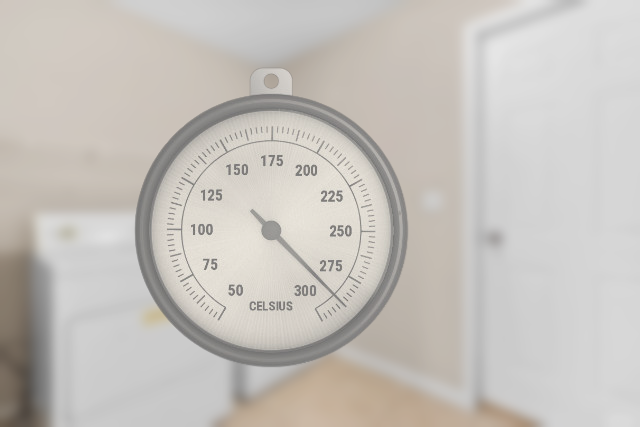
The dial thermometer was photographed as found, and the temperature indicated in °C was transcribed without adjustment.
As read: 287.5 °C
